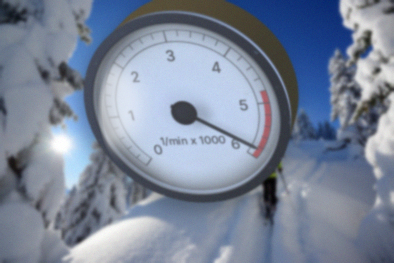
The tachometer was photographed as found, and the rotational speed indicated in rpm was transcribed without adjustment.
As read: 5800 rpm
